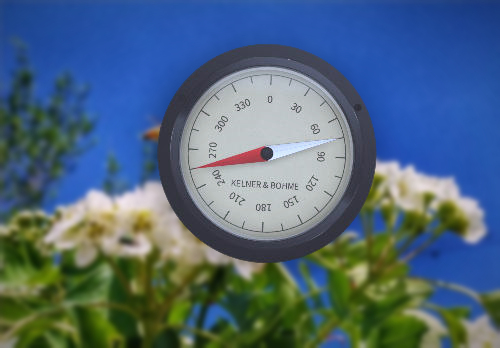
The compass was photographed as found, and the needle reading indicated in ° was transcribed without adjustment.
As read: 255 °
